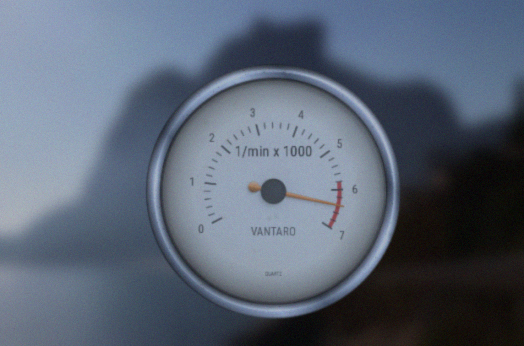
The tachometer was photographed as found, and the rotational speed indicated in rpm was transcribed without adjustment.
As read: 6400 rpm
